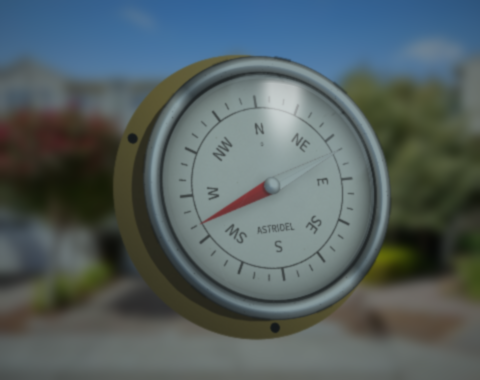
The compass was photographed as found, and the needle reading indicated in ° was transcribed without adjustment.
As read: 250 °
